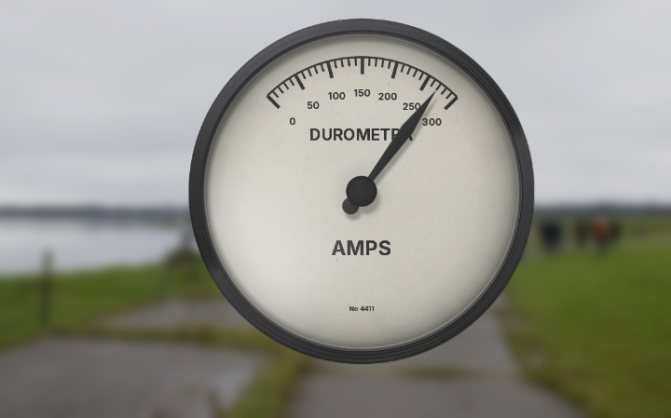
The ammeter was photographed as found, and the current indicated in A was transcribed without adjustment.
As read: 270 A
